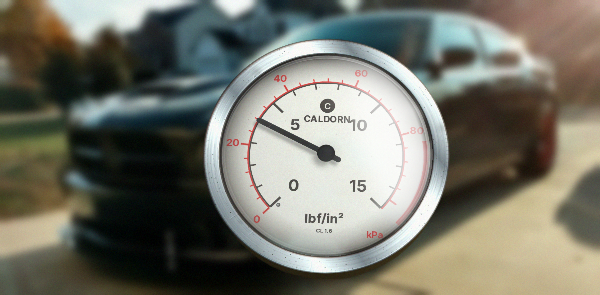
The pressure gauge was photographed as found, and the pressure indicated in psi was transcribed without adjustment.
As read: 4 psi
